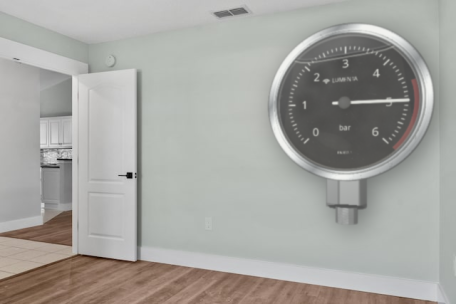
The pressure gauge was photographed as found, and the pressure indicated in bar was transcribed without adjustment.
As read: 5 bar
